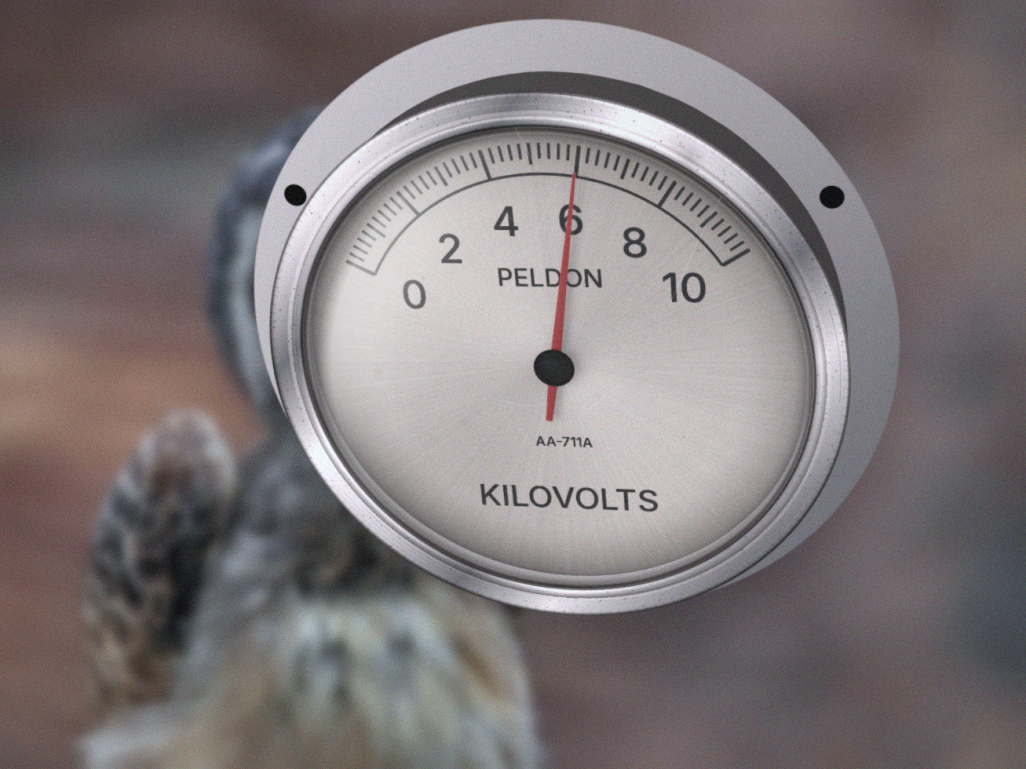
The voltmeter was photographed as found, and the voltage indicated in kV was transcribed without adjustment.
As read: 6 kV
